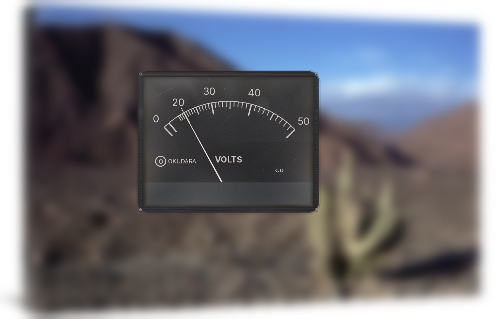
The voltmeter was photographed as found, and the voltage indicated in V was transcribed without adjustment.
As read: 20 V
